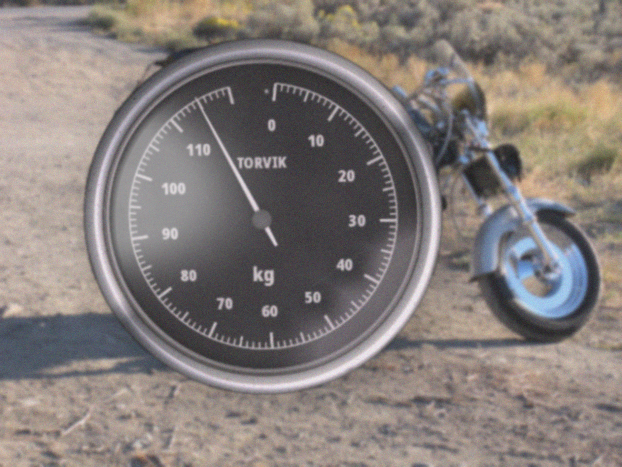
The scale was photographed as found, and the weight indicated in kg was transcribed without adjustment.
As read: 115 kg
